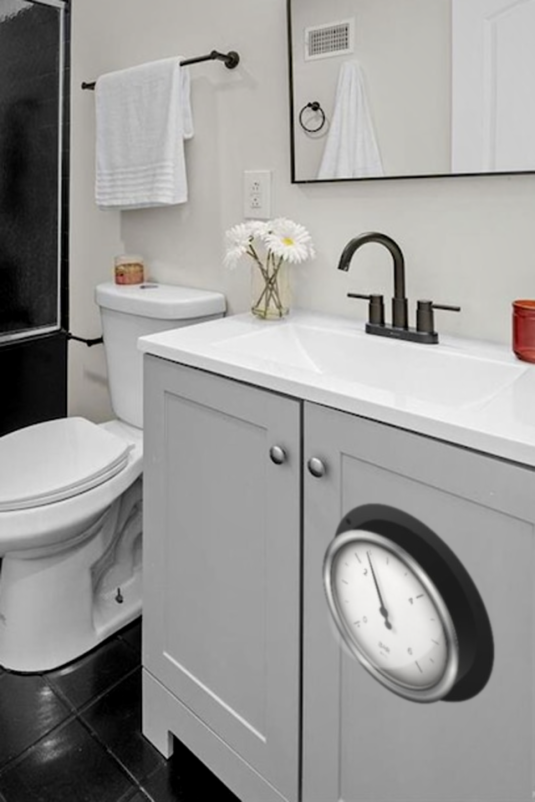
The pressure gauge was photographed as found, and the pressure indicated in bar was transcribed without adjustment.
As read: 2.5 bar
